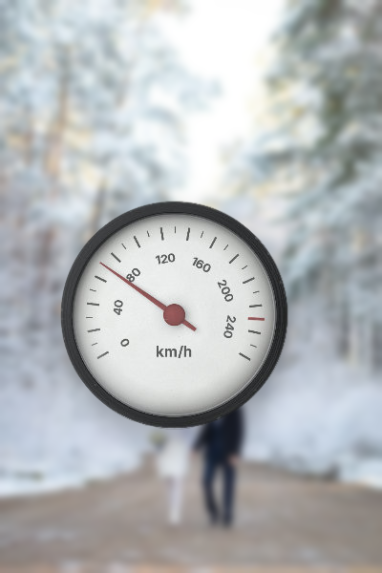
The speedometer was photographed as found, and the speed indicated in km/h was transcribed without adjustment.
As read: 70 km/h
